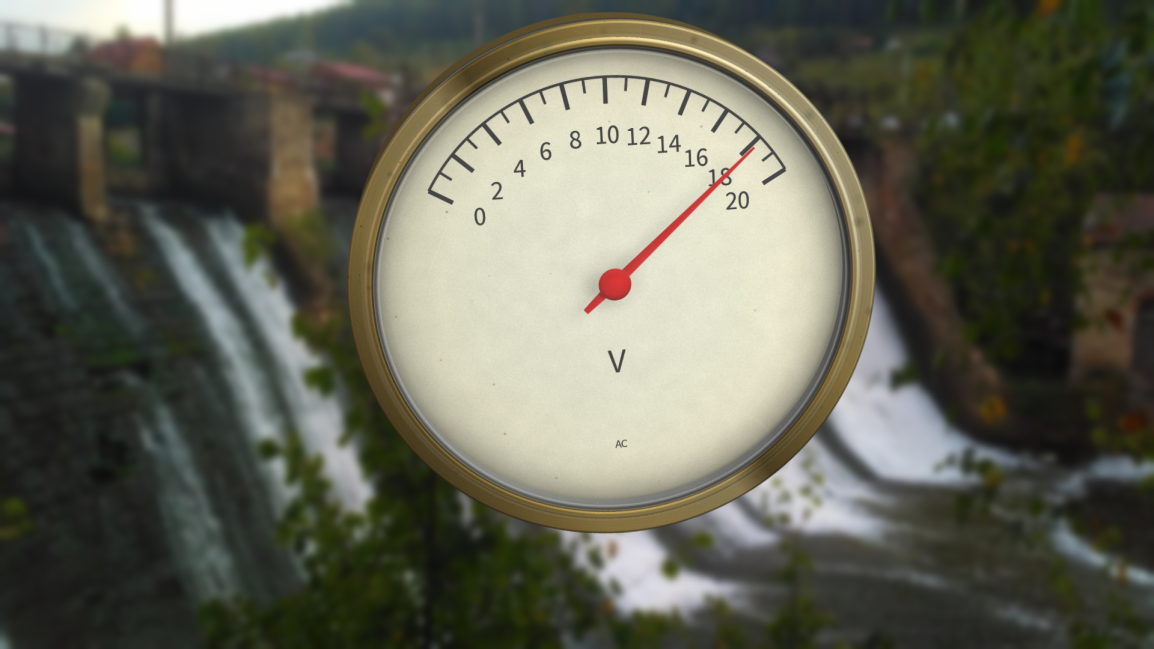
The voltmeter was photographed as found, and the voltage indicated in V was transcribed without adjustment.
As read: 18 V
